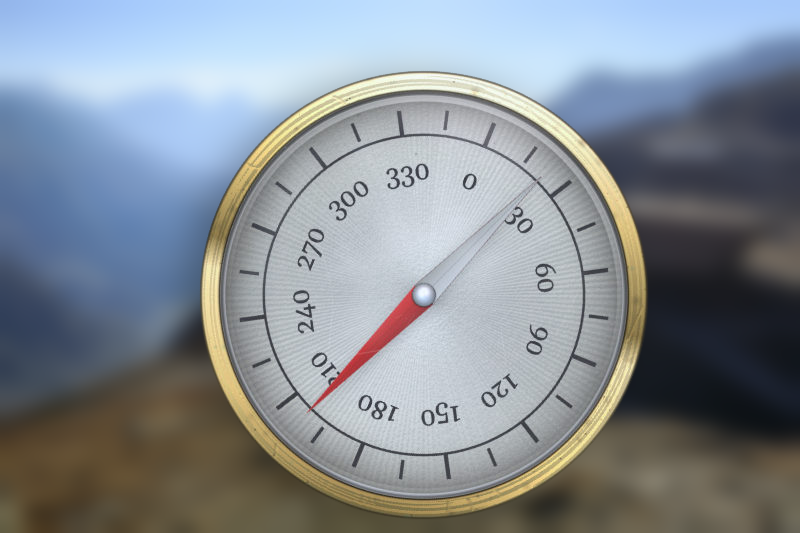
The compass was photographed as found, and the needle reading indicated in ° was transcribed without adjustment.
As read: 202.5 °
